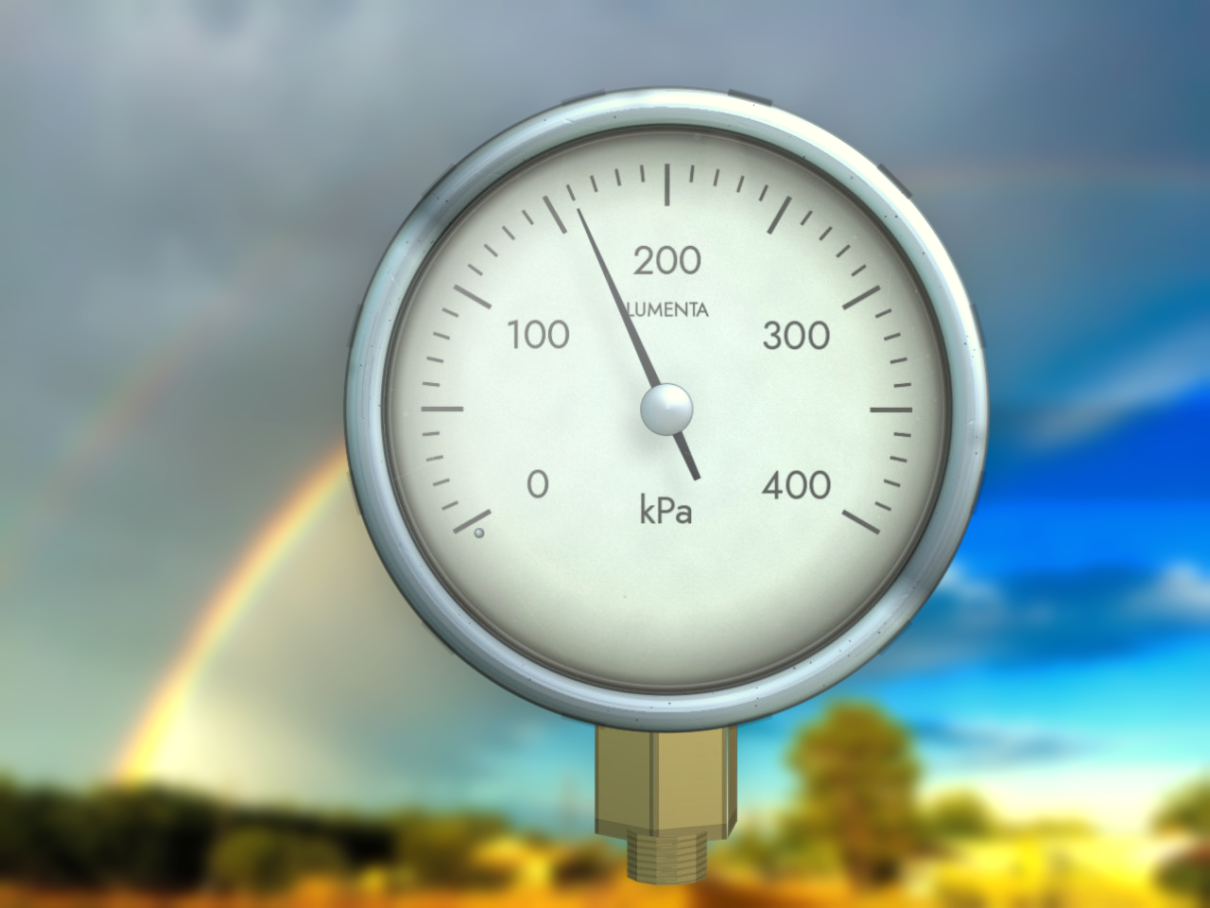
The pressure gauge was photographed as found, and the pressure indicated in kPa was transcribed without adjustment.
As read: 160 kPa
